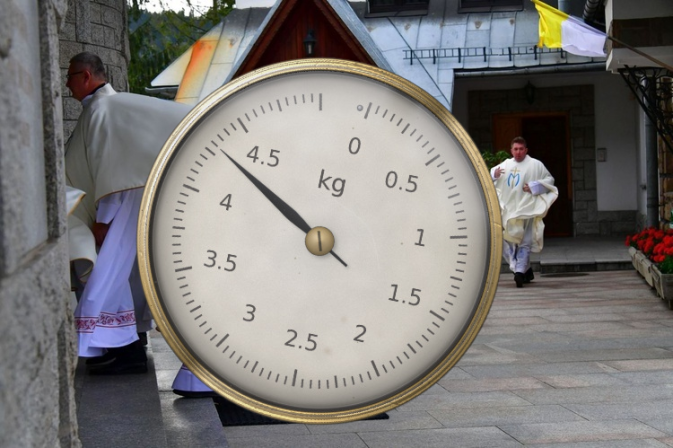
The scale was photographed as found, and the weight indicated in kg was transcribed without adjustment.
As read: 4.3 kg
